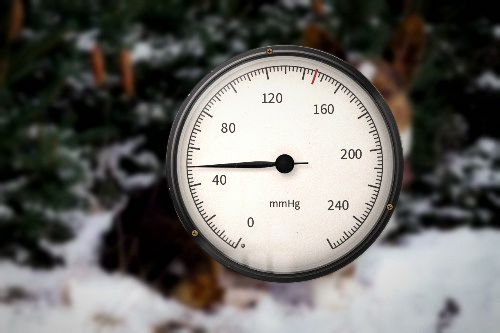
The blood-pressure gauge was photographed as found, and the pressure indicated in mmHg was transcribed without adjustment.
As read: 50 mmHg
